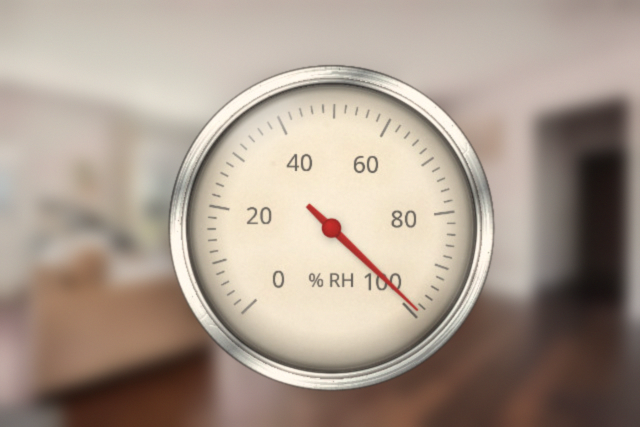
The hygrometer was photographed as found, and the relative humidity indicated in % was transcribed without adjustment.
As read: 99 %
